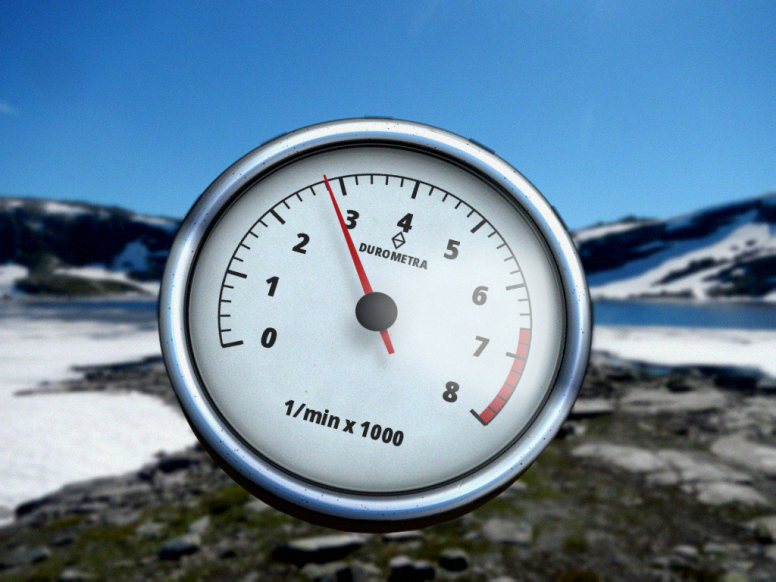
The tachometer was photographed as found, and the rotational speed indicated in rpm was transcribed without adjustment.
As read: 2800 rpm
